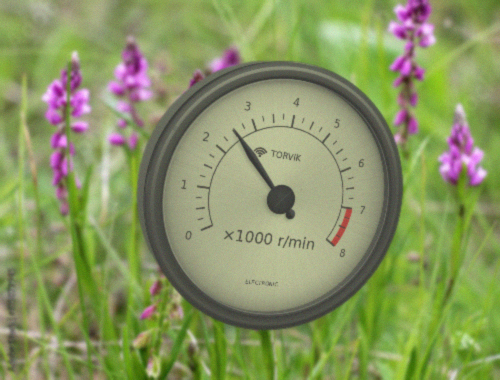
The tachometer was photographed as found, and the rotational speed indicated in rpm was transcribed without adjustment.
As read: 2500 rpm
